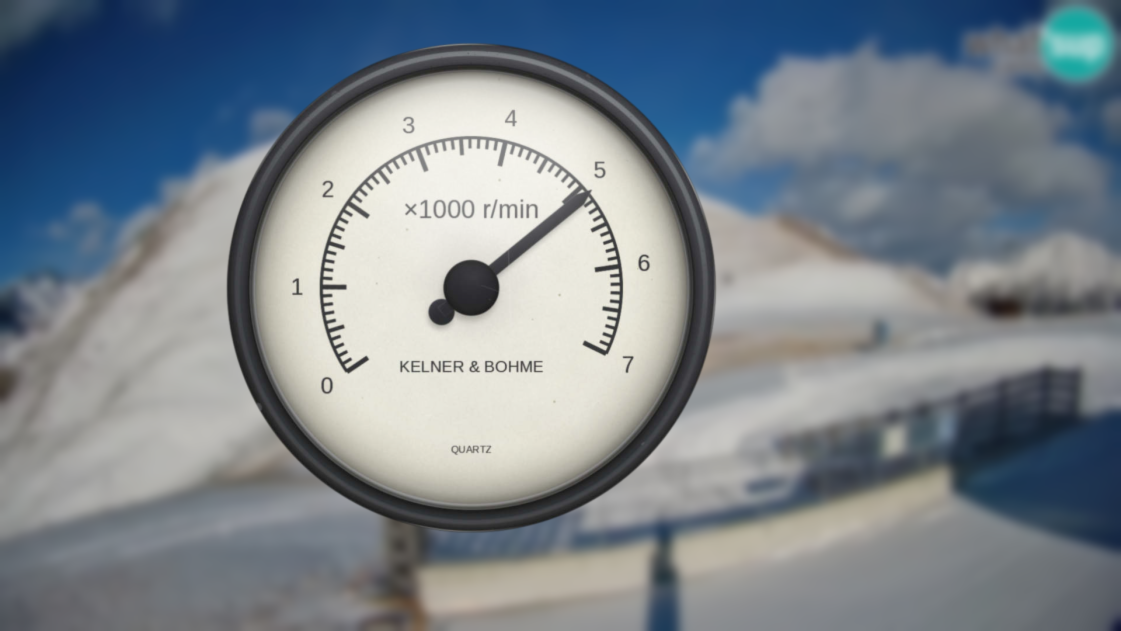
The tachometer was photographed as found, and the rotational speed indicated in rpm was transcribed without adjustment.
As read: 5100 rpm
